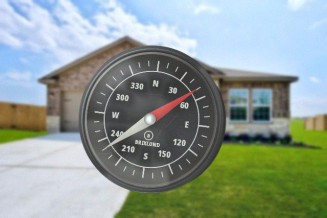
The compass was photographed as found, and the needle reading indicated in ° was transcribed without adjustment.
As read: 50 °
